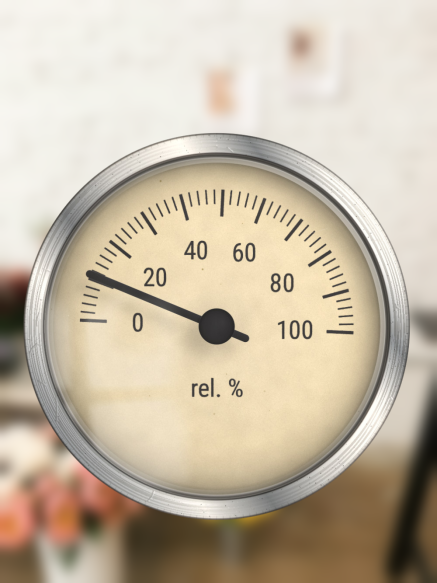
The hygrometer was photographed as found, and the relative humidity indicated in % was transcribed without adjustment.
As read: 11 %
